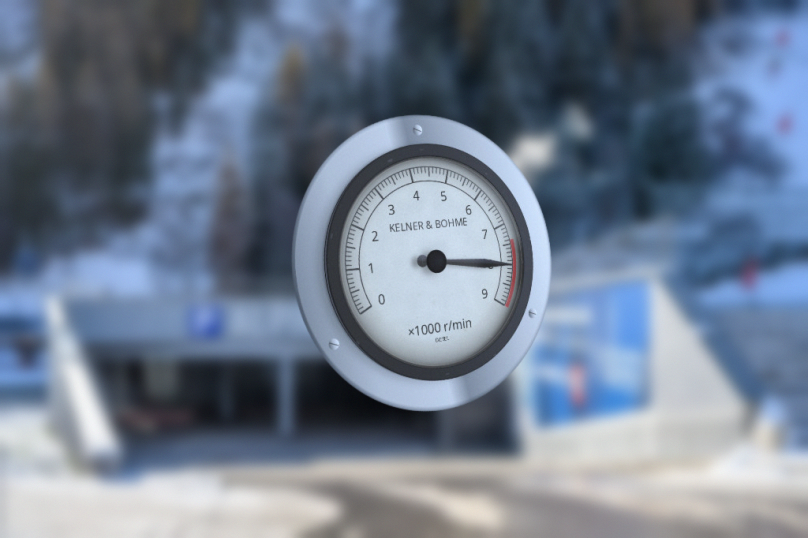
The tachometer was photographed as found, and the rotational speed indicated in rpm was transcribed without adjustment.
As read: 8000 rpm
